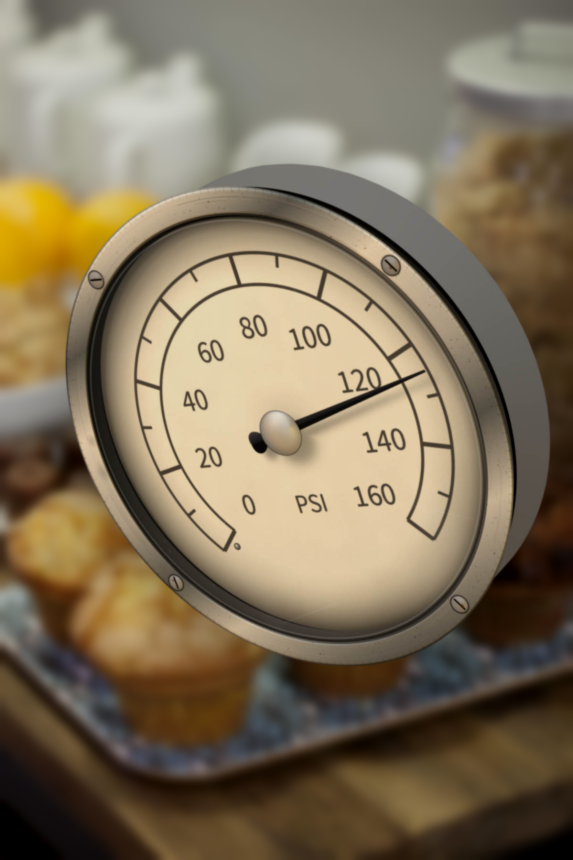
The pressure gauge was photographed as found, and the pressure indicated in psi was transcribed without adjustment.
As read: 125 psi
